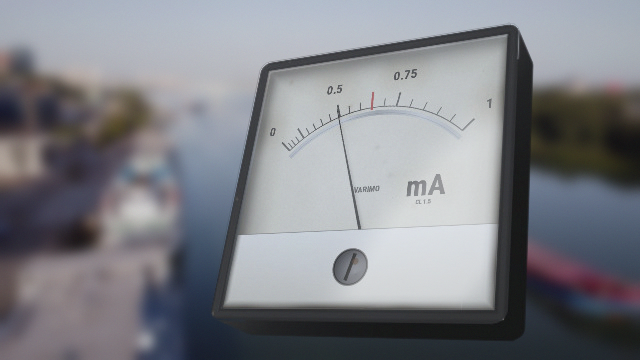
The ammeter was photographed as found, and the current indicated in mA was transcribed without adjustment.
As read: 0.5 mA
